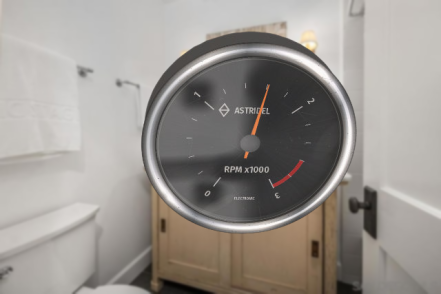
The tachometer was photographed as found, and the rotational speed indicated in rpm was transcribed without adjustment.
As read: 1600 rpm
